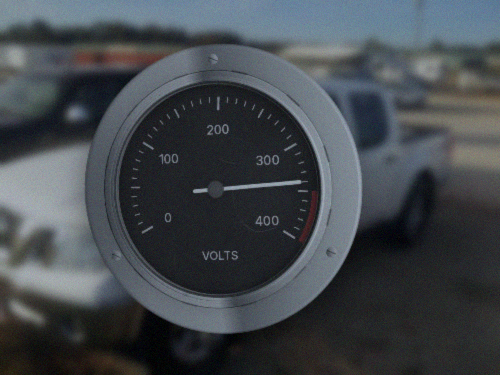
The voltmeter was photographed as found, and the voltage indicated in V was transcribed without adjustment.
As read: 340 V
